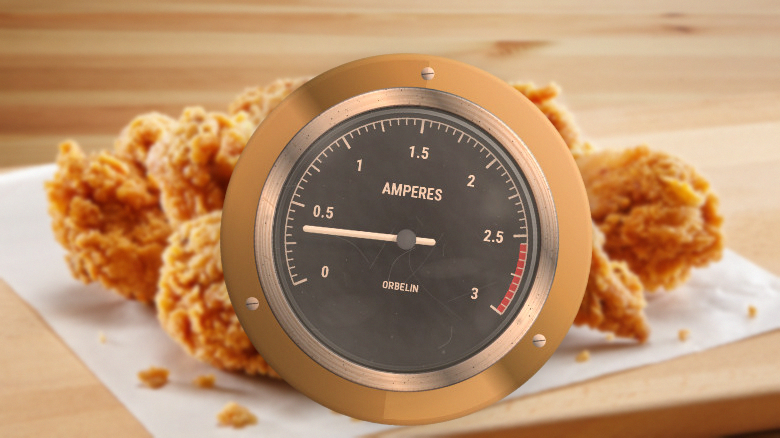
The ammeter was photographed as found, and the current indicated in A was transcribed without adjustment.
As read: 0.35 A
